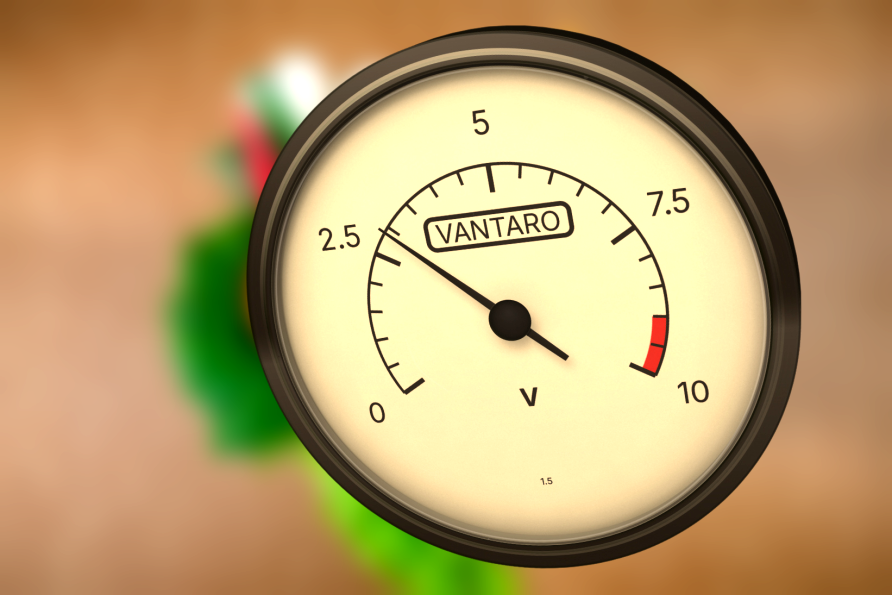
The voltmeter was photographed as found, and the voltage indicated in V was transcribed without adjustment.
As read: 3 V
